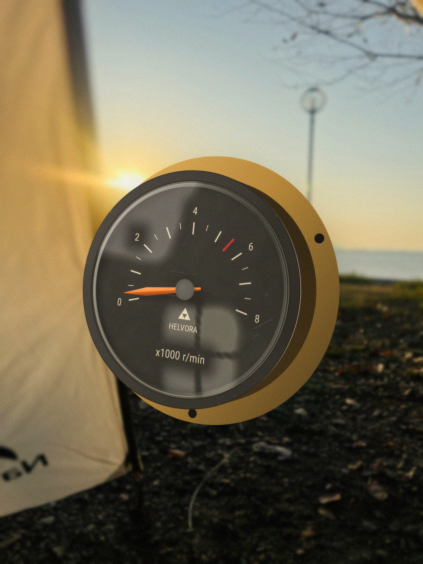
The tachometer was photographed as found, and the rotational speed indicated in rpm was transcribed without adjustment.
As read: 250 rpm
